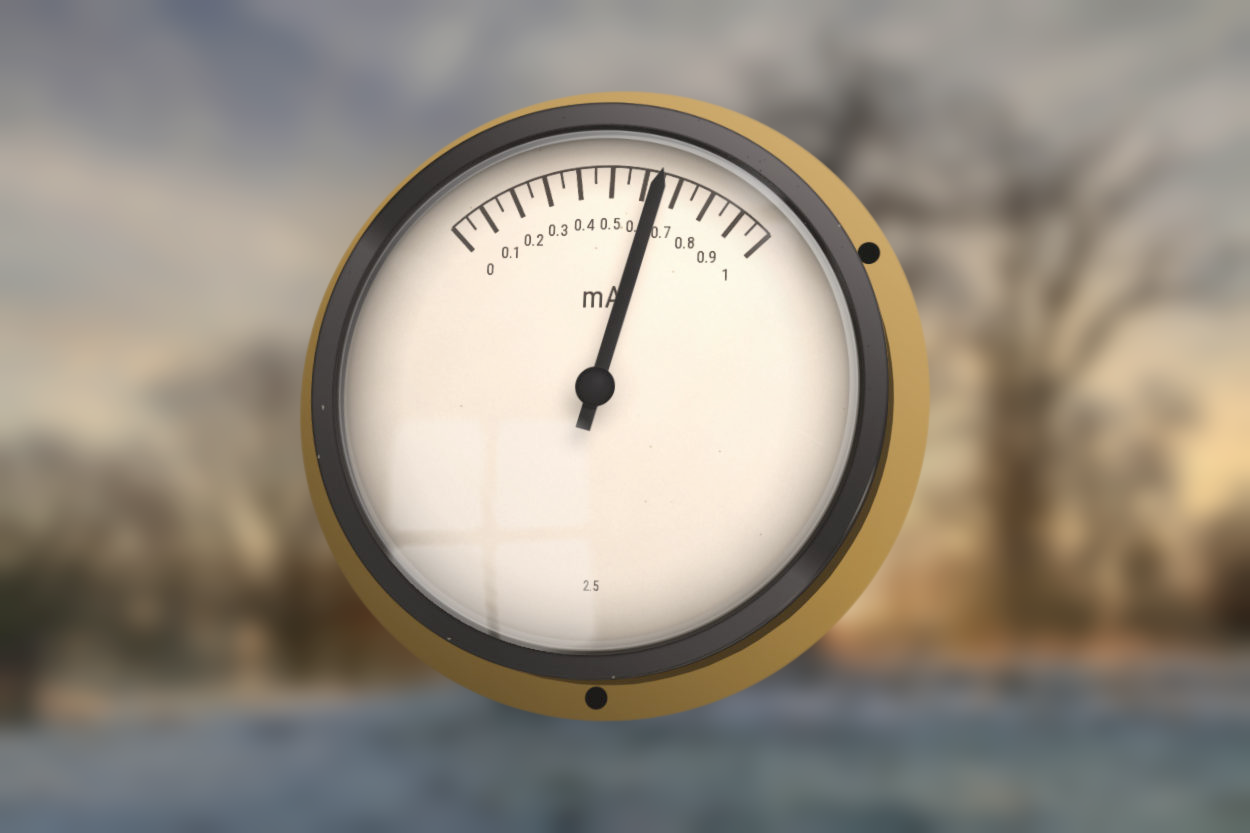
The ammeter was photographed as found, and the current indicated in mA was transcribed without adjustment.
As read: 0.65 mA
